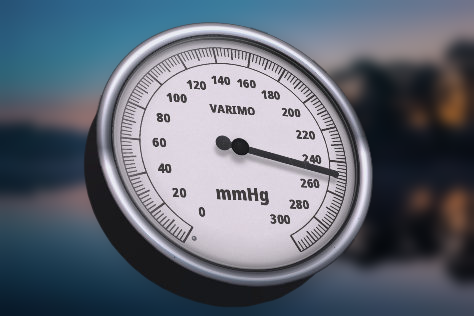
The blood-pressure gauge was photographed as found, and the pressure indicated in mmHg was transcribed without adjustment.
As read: 250 mmHg
